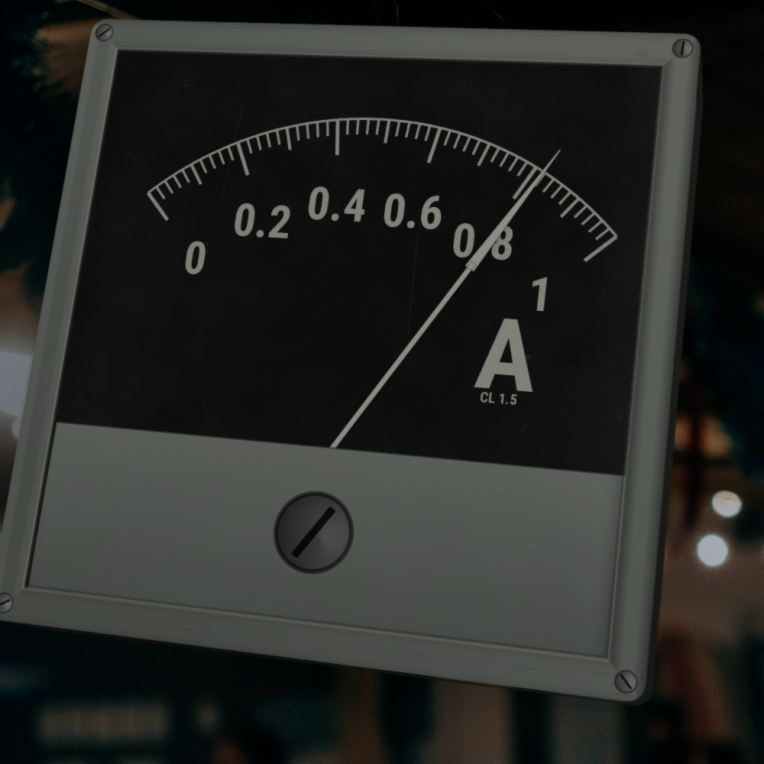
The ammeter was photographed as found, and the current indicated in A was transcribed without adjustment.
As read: 0.82 A
